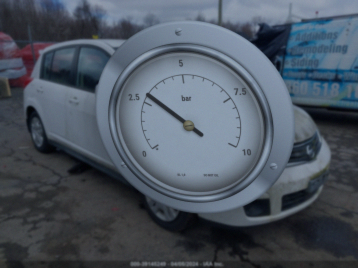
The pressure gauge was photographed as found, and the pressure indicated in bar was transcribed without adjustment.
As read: 3 bar
